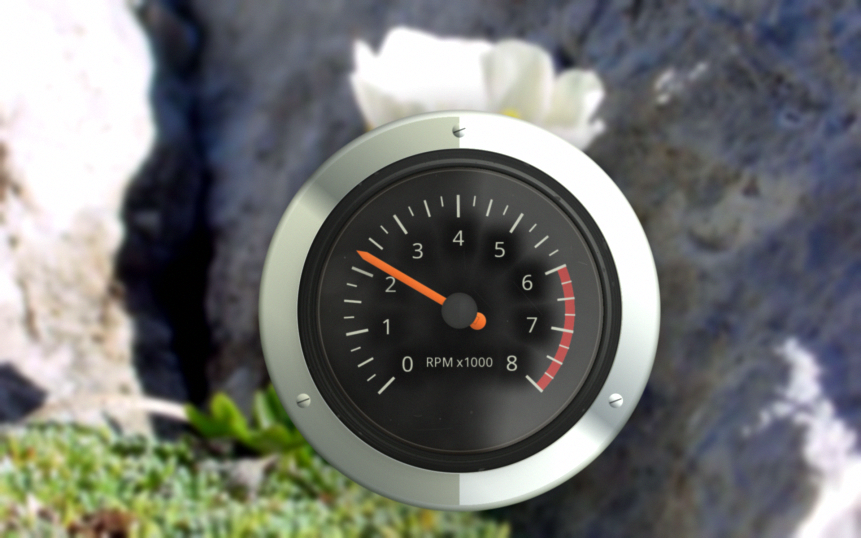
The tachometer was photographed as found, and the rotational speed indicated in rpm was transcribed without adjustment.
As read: 2250 rpm
